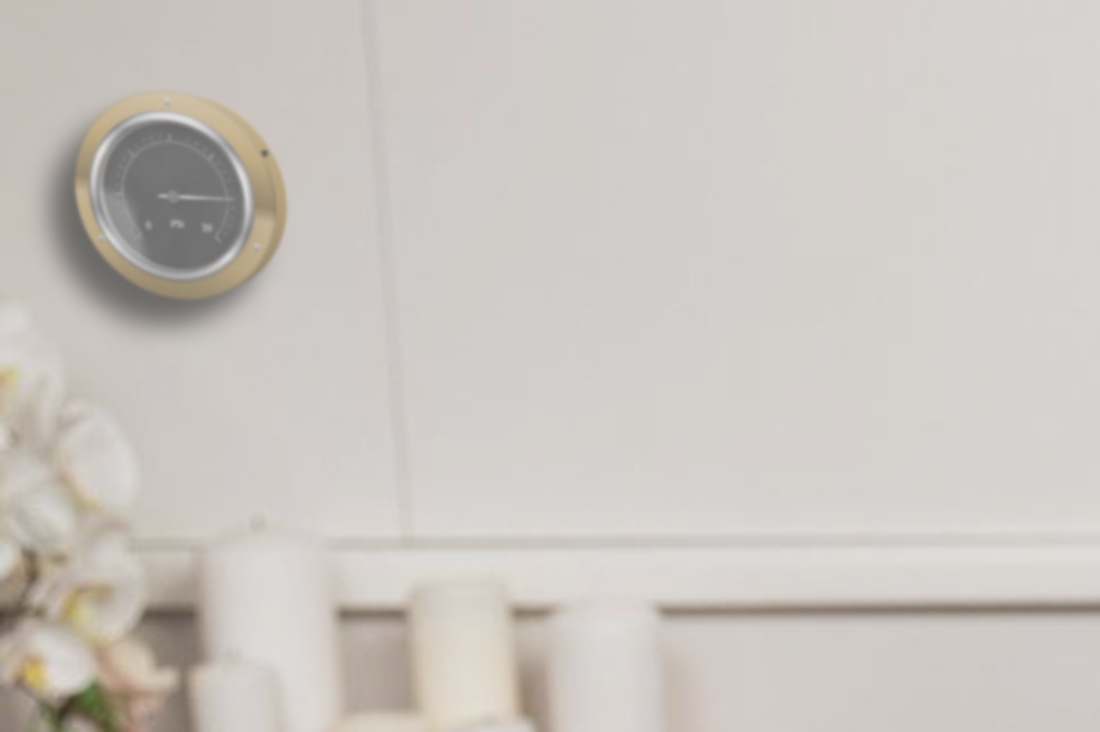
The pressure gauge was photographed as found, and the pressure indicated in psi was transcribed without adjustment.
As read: 25 psi
